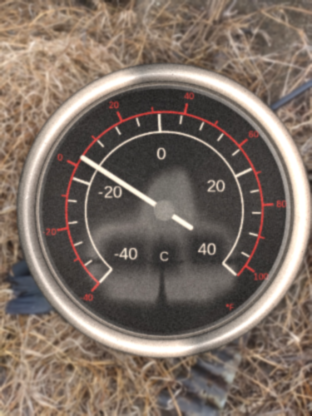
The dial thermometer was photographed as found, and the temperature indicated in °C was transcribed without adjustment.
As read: -16 °C
